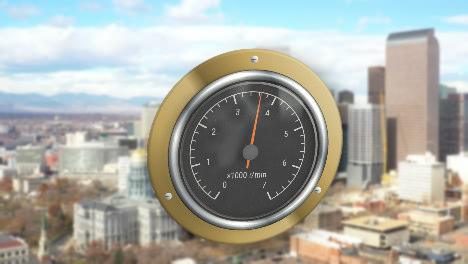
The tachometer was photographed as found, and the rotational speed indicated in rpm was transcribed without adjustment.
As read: 3600 rpm
